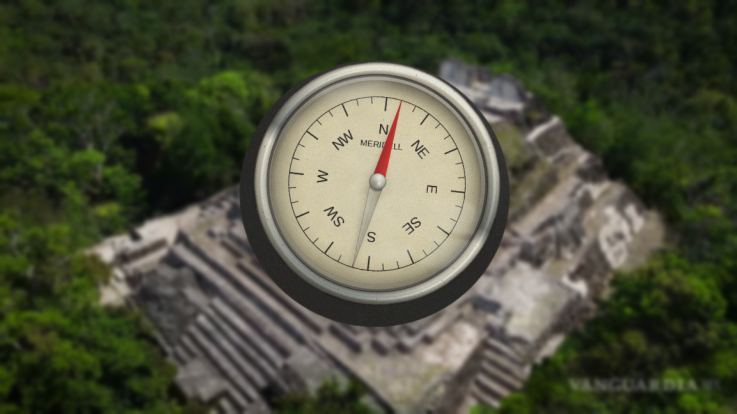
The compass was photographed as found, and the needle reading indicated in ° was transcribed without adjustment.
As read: 10 °
